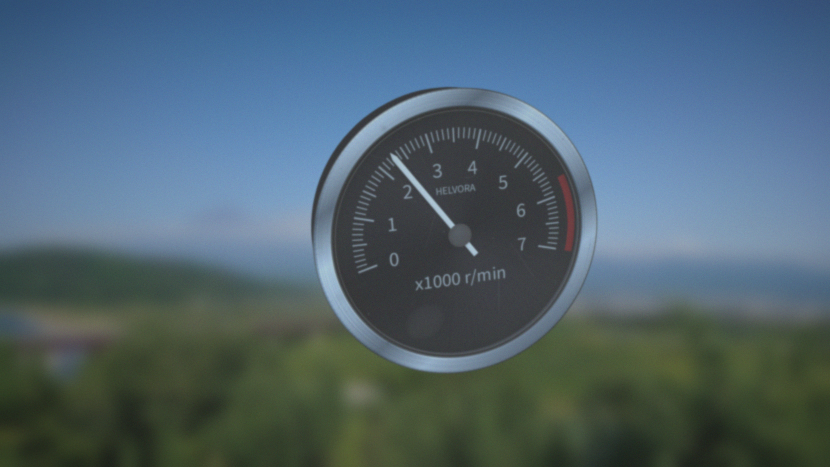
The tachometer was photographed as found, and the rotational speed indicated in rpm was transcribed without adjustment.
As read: 2300 rpm
